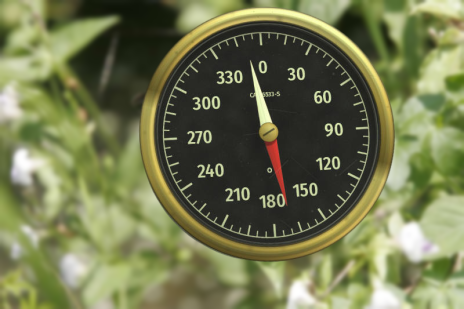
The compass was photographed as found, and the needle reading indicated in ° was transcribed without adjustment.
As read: 170 °
